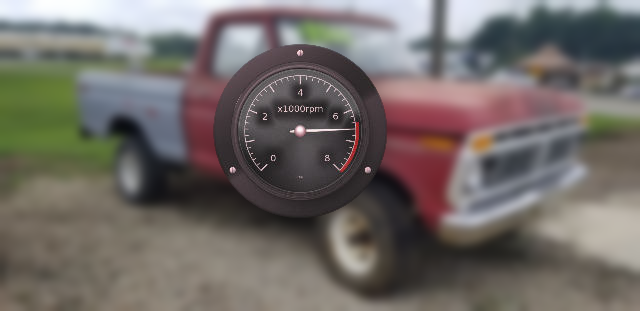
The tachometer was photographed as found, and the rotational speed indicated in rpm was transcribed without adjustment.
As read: 6600 rpm
